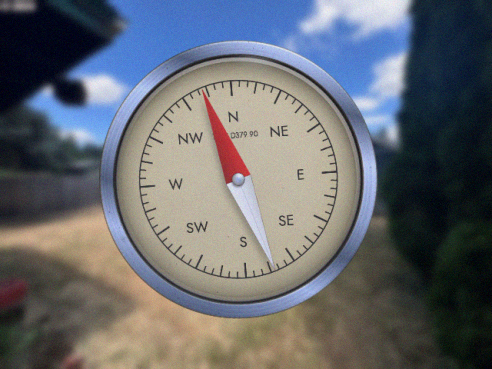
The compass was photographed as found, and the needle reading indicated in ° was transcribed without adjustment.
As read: 342.5 °
